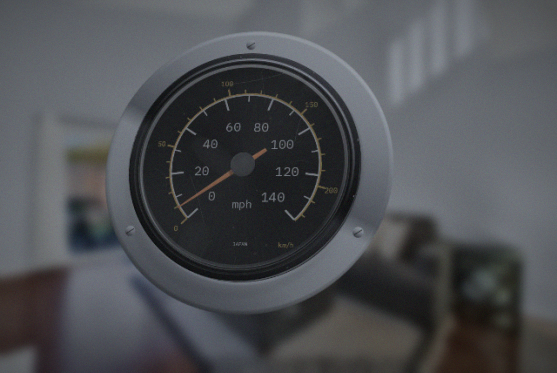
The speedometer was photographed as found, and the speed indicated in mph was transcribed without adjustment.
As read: 5 mph
